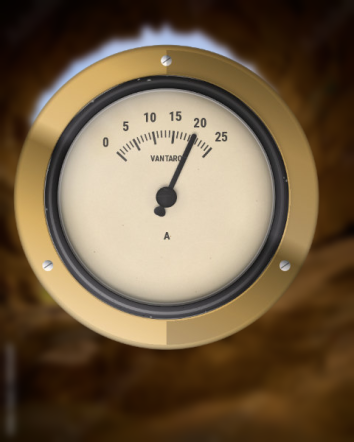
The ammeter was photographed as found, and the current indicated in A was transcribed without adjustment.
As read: 20 A
